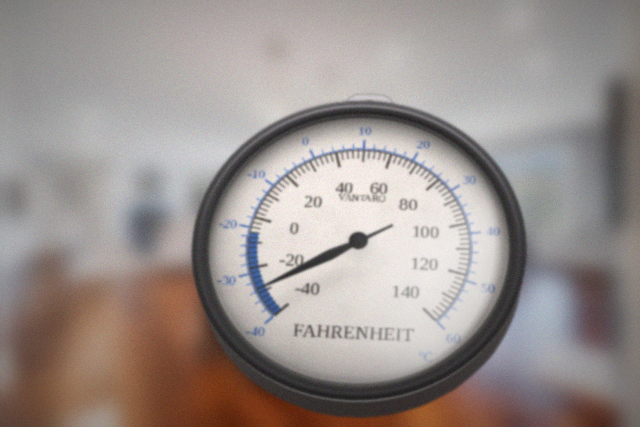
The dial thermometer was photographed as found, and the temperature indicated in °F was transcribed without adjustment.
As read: -30 °F
